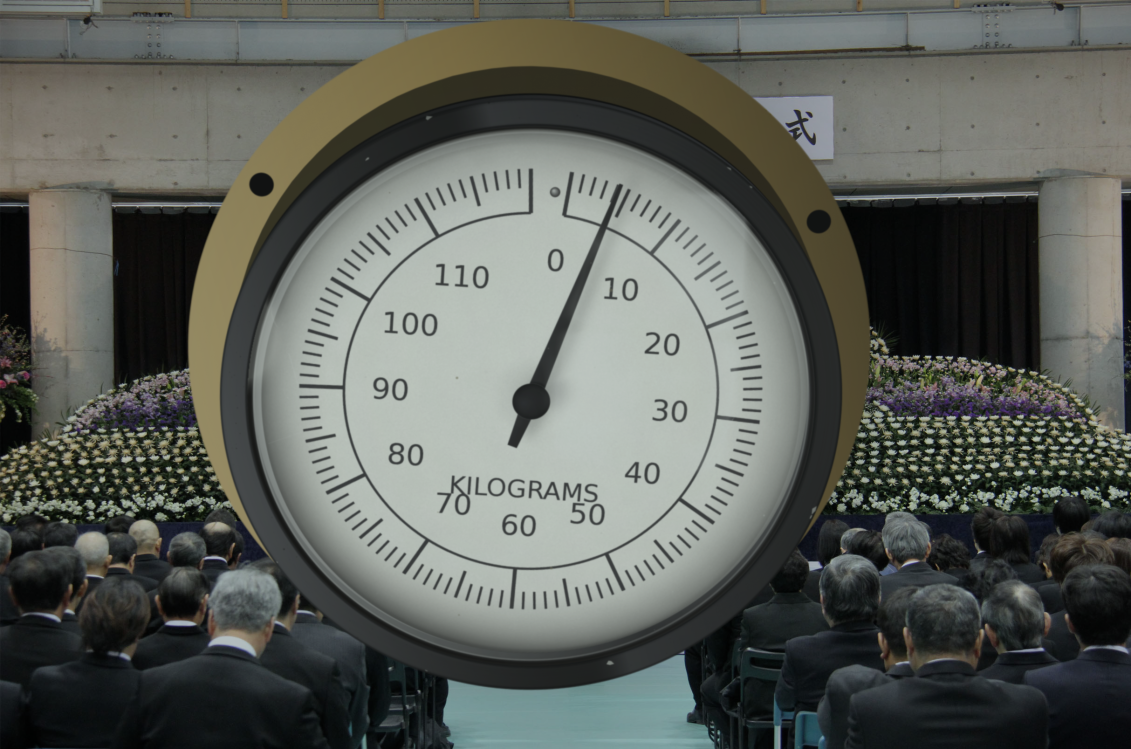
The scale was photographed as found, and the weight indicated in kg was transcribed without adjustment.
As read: 4 kg
